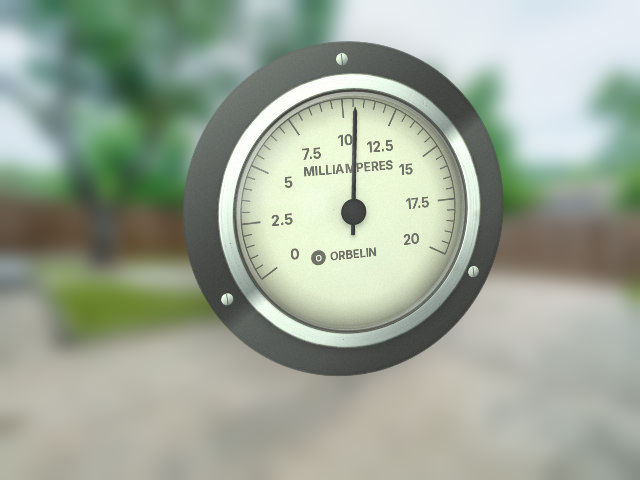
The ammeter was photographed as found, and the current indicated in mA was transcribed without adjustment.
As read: 10.5 mA
